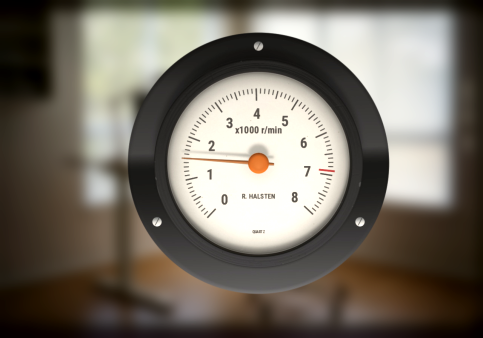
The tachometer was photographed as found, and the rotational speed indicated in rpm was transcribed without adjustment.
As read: 1500 rpm
